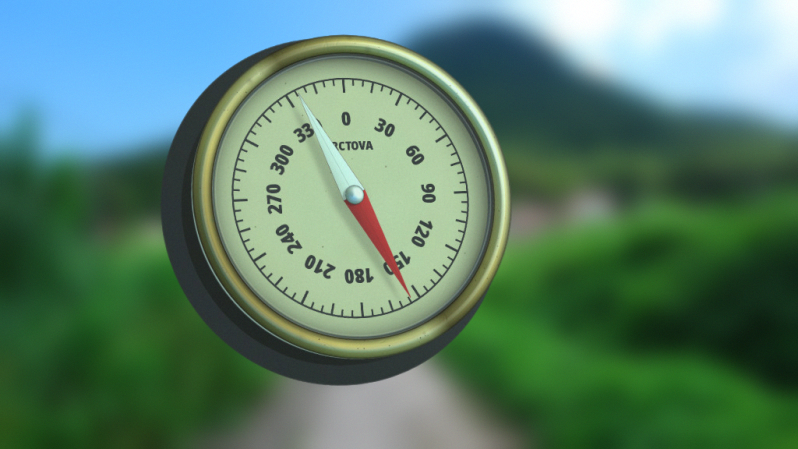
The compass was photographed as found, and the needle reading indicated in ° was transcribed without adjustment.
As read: 155 °
